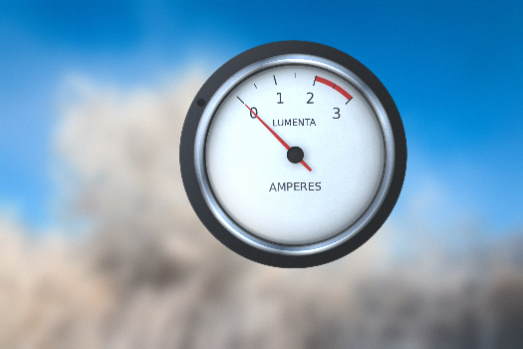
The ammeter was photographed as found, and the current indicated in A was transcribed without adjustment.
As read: 0 A
